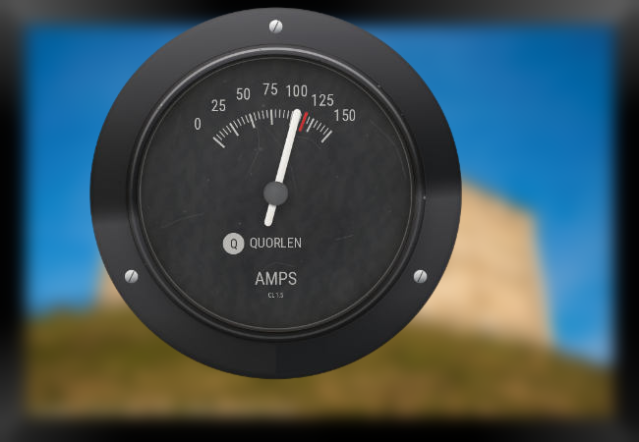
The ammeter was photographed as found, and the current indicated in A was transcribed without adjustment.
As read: 105 A
